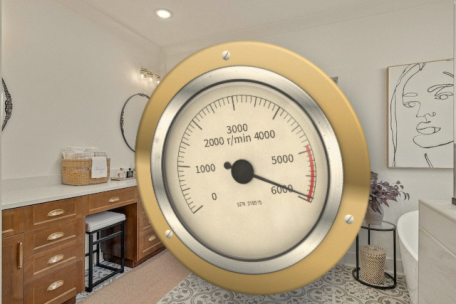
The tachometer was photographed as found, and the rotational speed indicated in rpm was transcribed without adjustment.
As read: 5900 rpm
